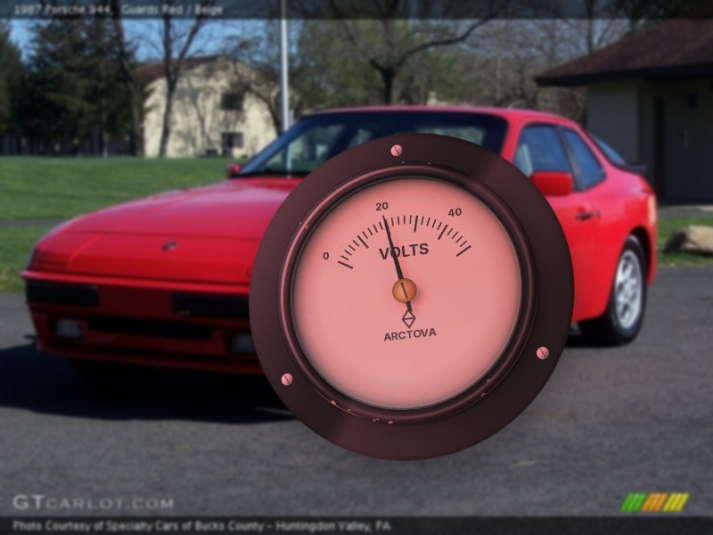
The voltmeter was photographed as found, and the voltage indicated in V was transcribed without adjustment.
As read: 20 V
